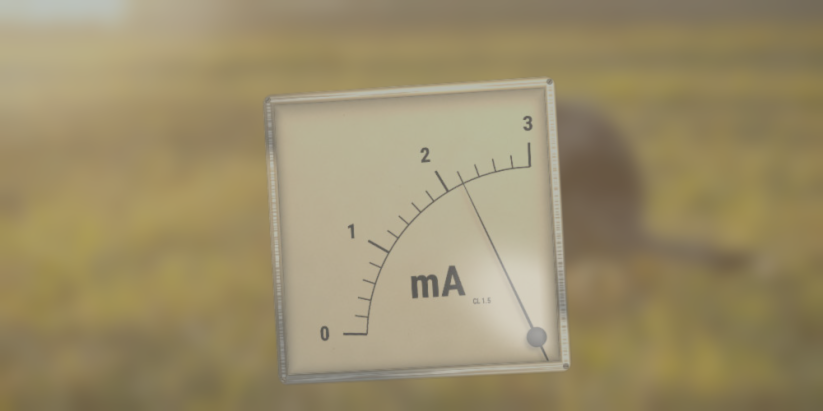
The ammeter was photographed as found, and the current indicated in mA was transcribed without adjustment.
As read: 2.2 mA
